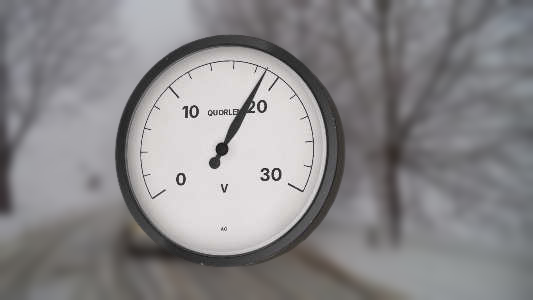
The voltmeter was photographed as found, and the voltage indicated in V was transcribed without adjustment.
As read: 19 V
